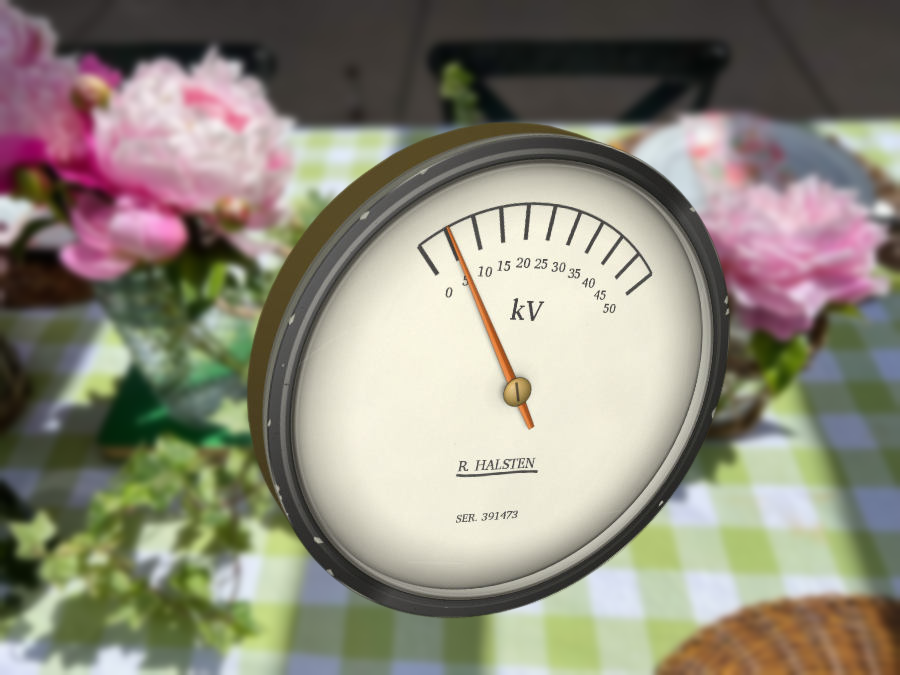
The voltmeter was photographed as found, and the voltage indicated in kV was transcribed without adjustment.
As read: 5 kV
